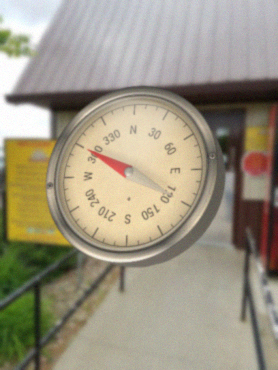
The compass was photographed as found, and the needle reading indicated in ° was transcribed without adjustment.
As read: 300 °
